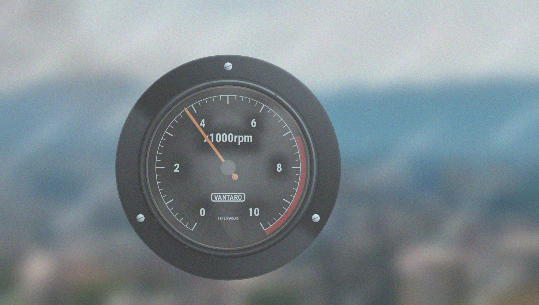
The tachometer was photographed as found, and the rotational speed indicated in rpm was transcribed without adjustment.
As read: 3800 rpm
